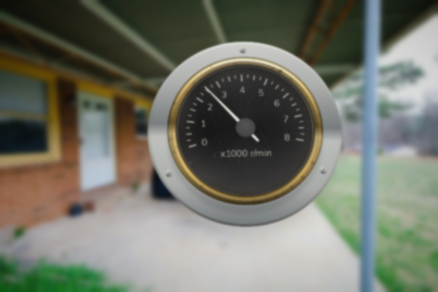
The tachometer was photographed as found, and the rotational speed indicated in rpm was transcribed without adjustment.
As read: 2500 rpm
